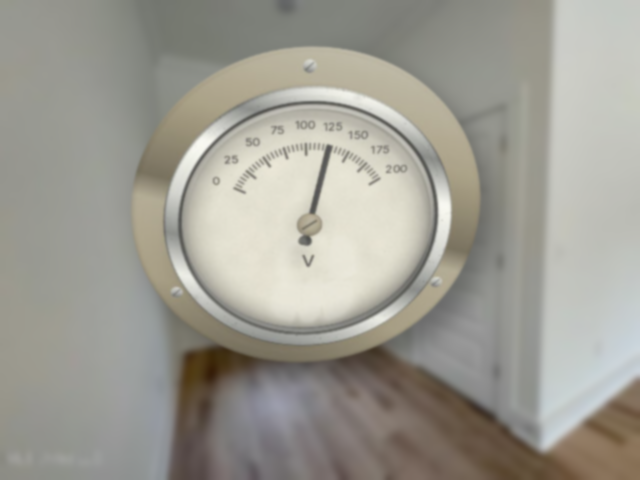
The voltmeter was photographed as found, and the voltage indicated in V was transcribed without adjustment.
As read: 125 V
